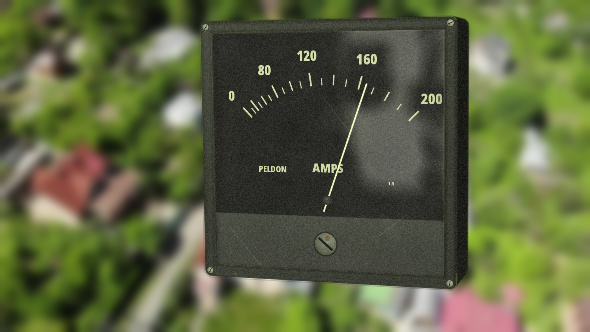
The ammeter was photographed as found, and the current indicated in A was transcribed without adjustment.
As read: 165 A
